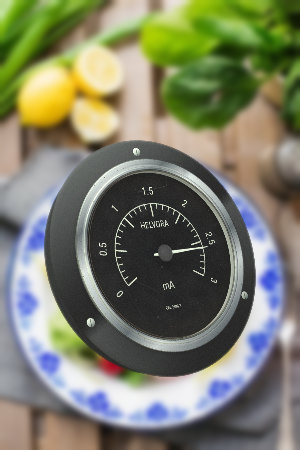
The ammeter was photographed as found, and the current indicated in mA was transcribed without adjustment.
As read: 2.6 mA
